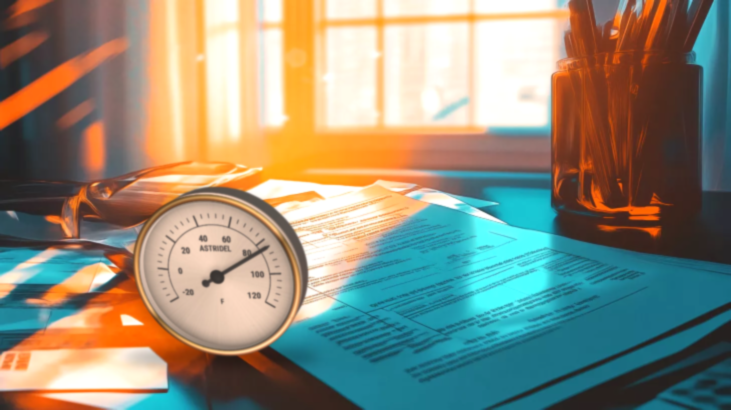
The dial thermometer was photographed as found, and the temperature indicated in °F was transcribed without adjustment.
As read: 84 °F
